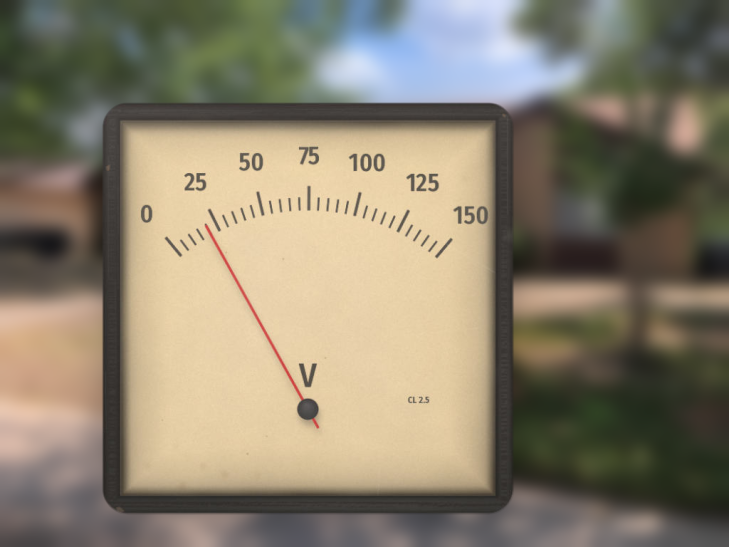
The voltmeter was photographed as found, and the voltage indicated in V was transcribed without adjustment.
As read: 20 V
